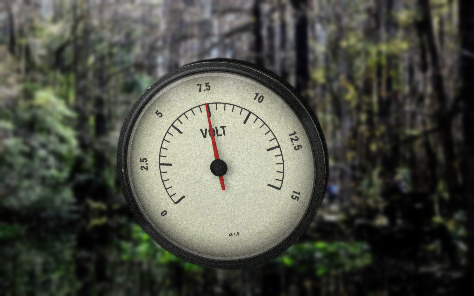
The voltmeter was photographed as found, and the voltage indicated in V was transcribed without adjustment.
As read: 7.5 V
